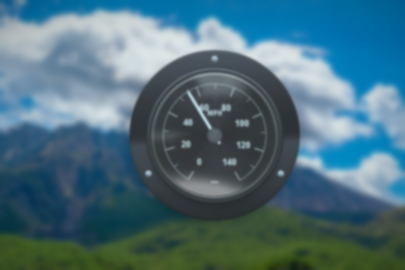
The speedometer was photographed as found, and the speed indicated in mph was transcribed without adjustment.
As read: 55 mph
